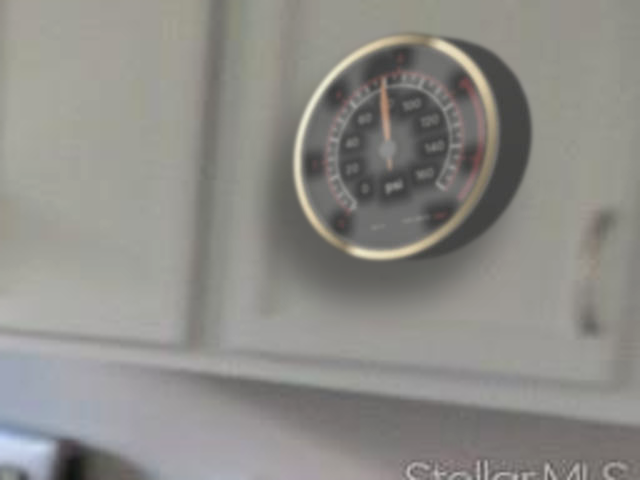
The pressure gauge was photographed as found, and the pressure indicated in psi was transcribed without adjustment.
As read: 80 psi
